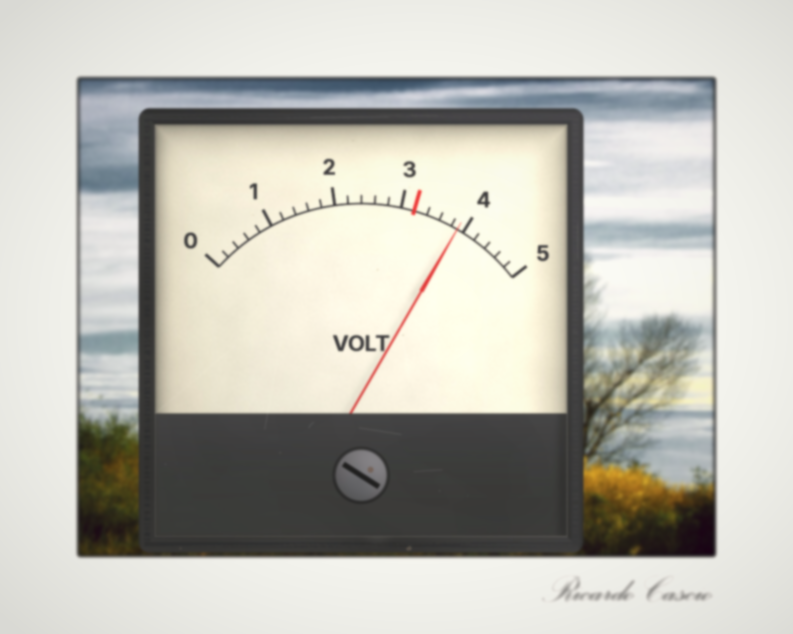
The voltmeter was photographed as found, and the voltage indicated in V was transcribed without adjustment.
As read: 3.9 V
